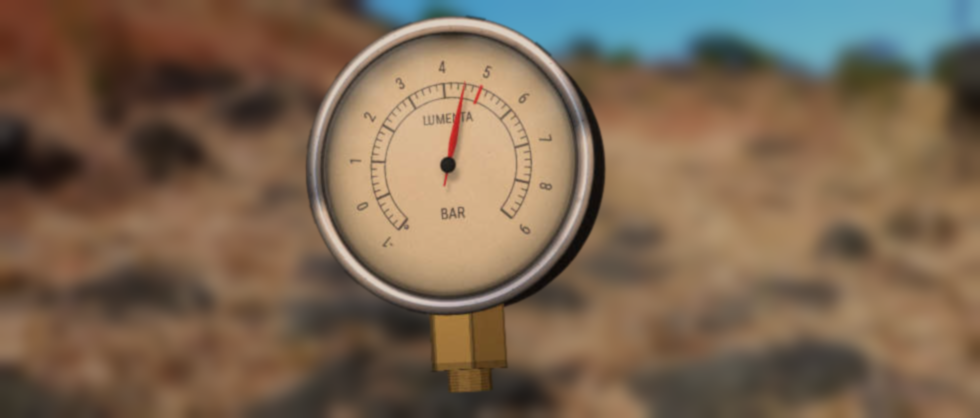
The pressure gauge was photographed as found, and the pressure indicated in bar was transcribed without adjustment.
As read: 4.6 bar
